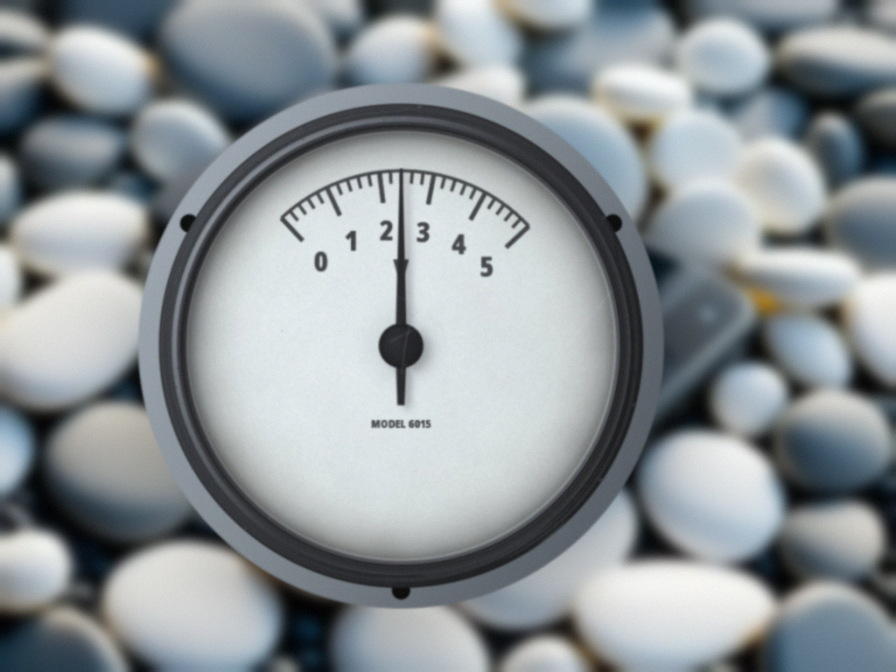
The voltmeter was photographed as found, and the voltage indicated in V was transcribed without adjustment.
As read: 2.4 V
